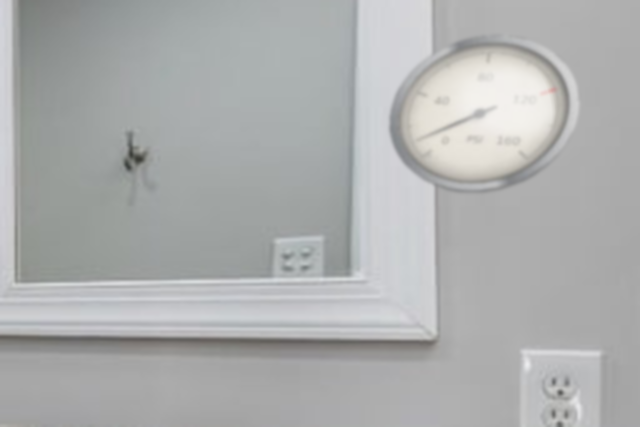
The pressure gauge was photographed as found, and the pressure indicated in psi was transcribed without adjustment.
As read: 10 psi
